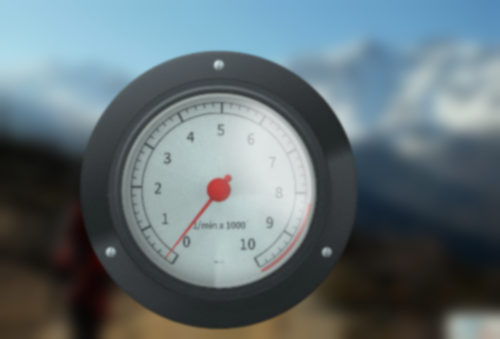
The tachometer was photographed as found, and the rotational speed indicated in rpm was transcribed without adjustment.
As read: 200 rpm
